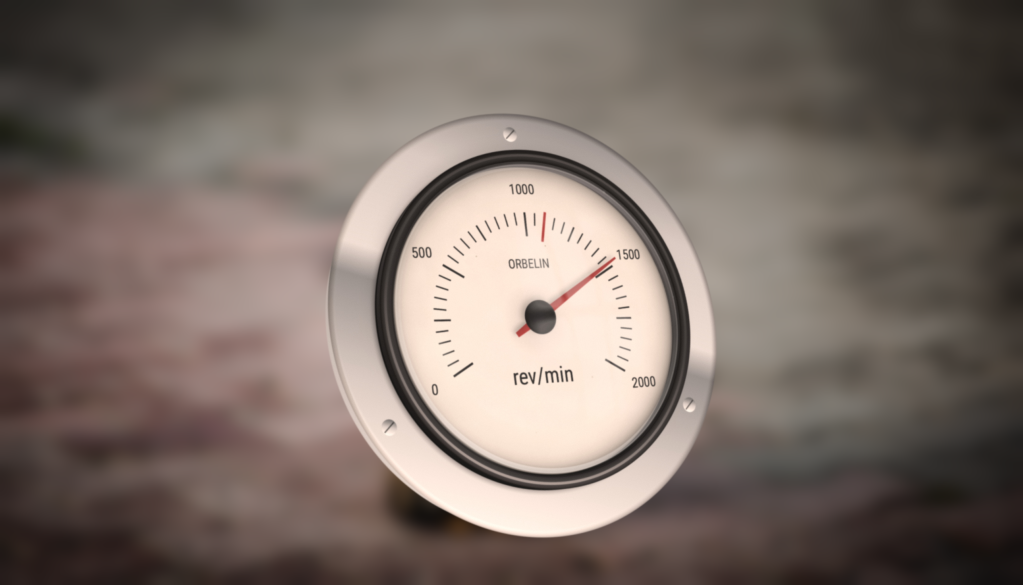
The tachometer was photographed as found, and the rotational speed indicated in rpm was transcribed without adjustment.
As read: 1475 rpm
